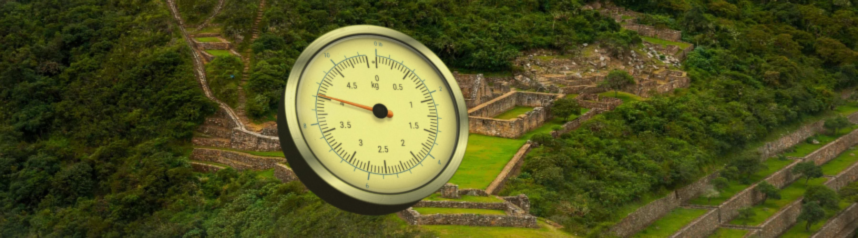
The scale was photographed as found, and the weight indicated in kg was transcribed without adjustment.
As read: 4 kg
